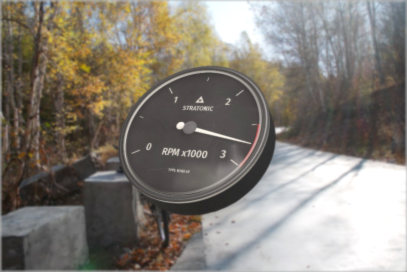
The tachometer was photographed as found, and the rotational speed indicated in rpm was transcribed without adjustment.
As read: 2750 rpm
